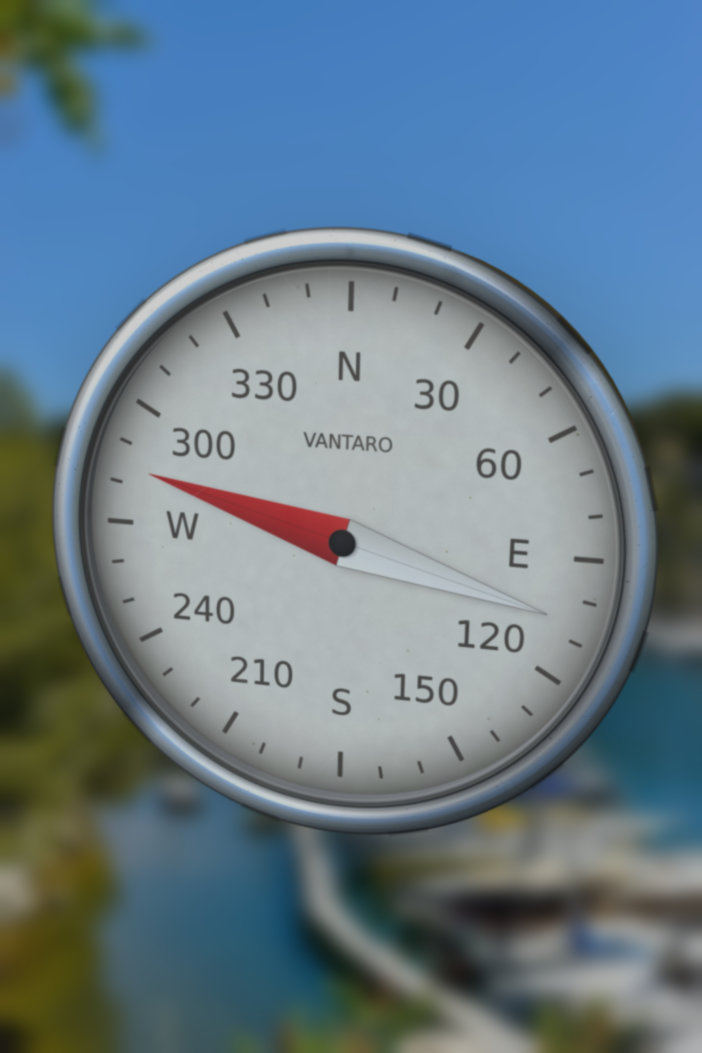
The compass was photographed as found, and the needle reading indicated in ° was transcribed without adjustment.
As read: 285 °
